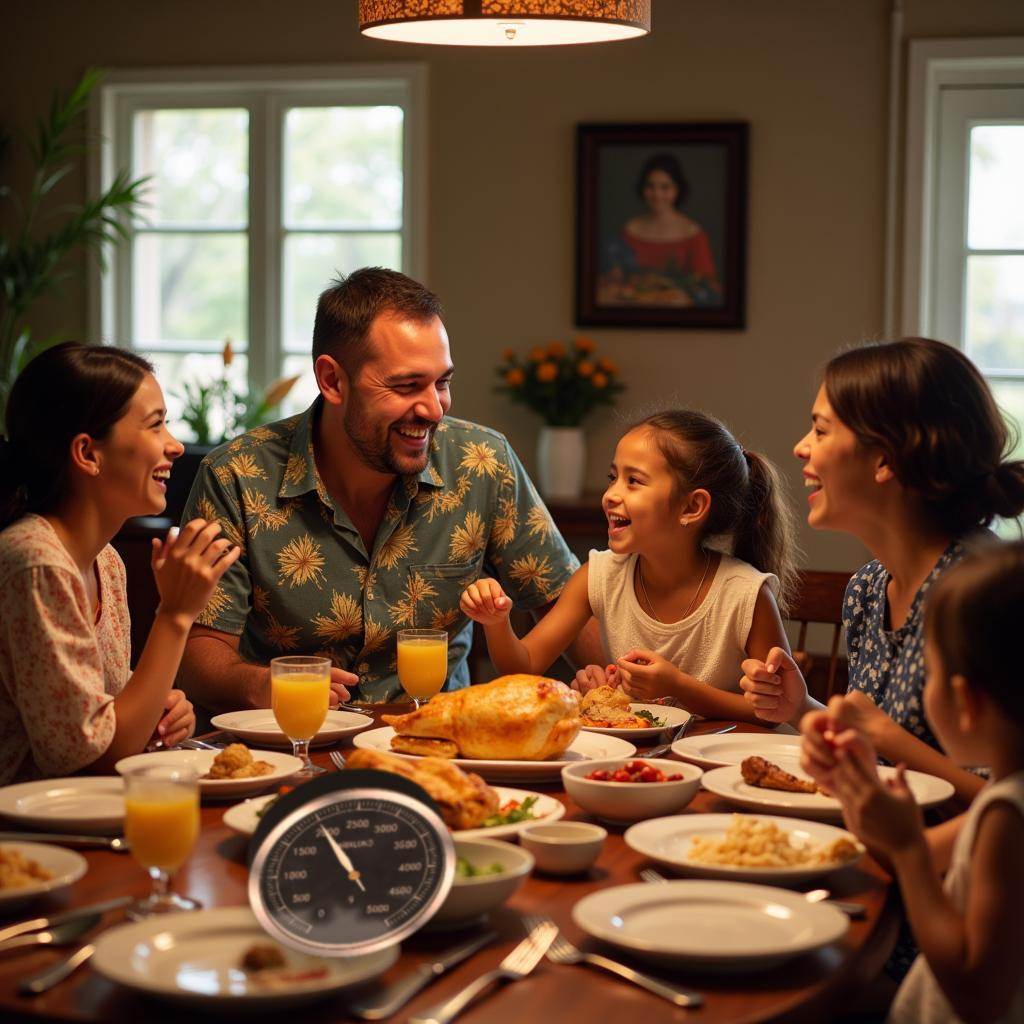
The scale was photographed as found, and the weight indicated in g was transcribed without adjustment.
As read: 2000 g
